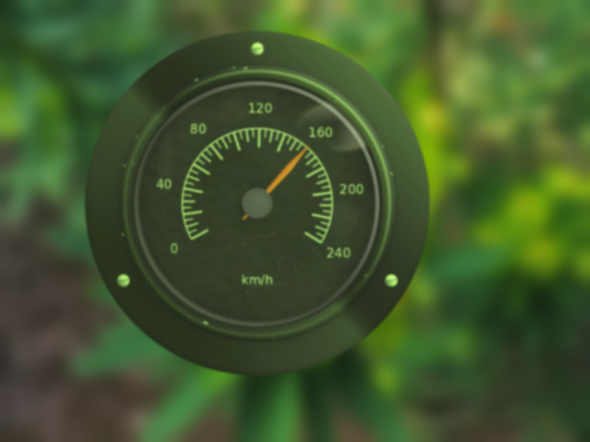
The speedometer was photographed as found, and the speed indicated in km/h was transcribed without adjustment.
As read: 160 km/h
